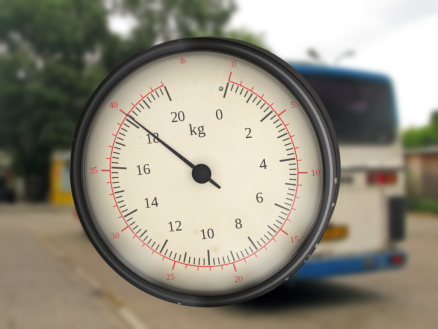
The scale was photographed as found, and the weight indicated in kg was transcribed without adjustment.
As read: 18.2 kg
